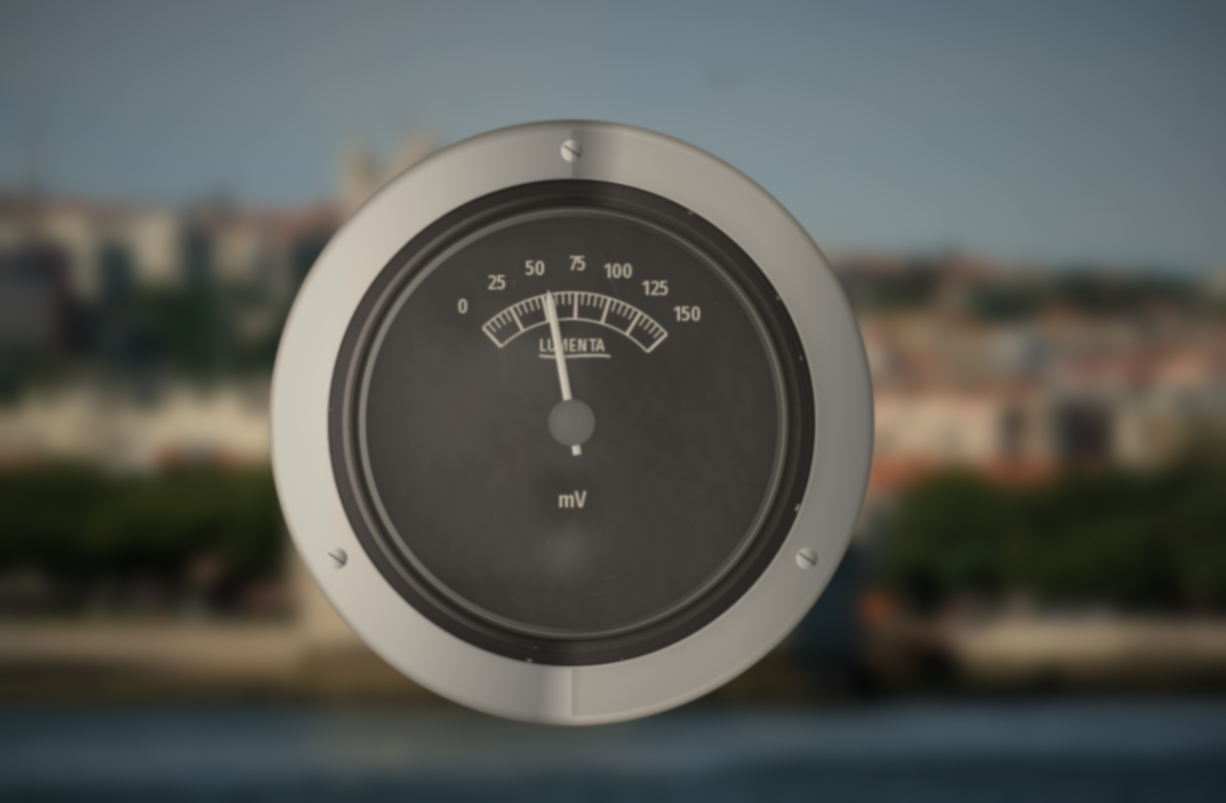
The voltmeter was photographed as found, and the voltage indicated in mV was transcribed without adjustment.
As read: 55 mV
